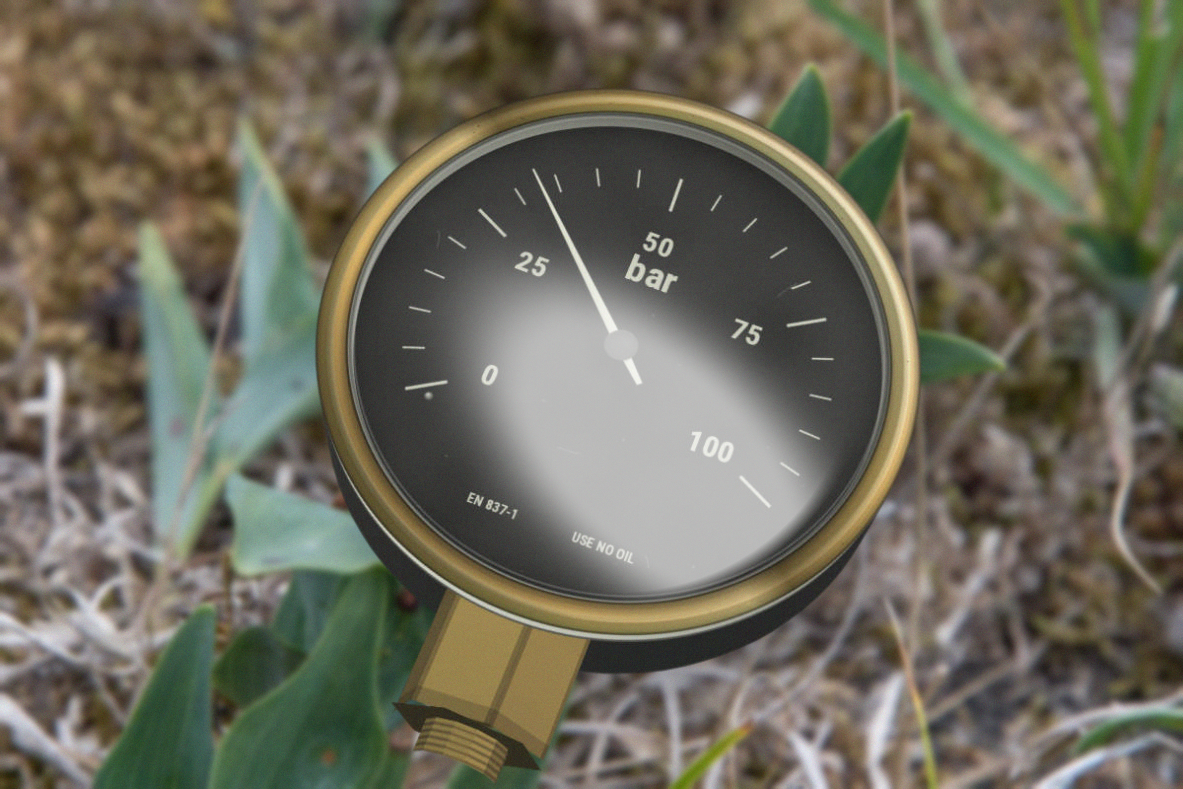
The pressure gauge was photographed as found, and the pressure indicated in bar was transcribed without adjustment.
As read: 32.5 bar
